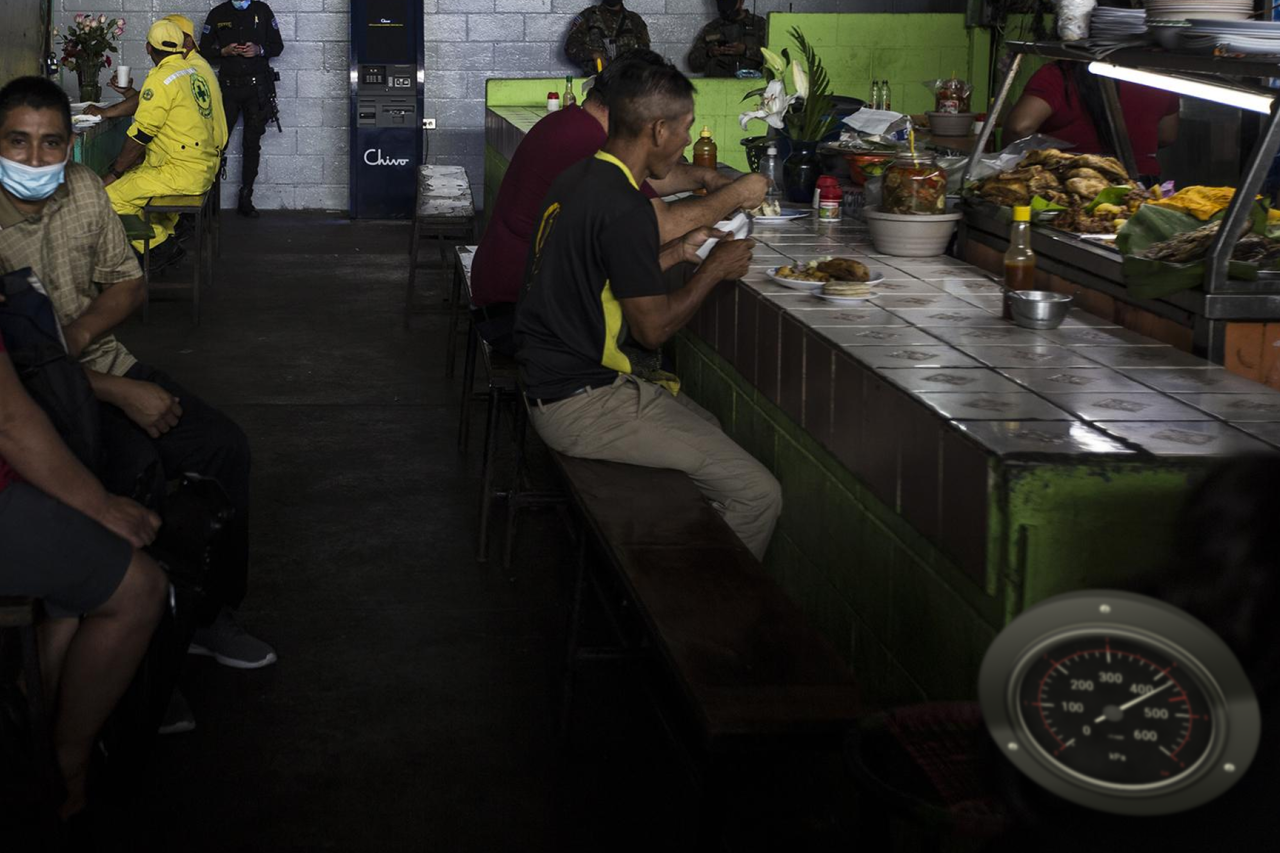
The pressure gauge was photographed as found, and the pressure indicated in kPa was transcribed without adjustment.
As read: 420 kPa
